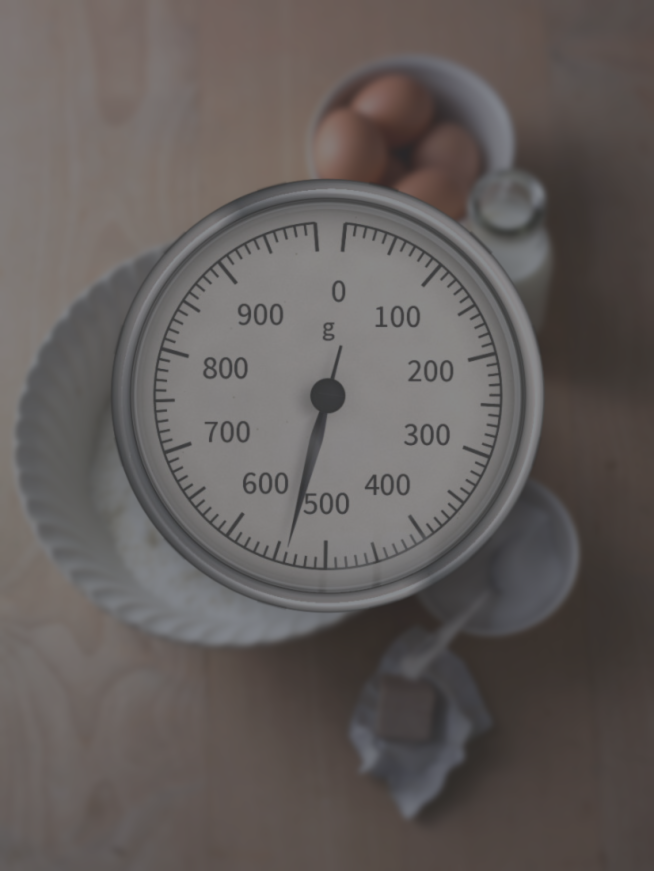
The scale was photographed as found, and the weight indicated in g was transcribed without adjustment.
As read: 540 g
